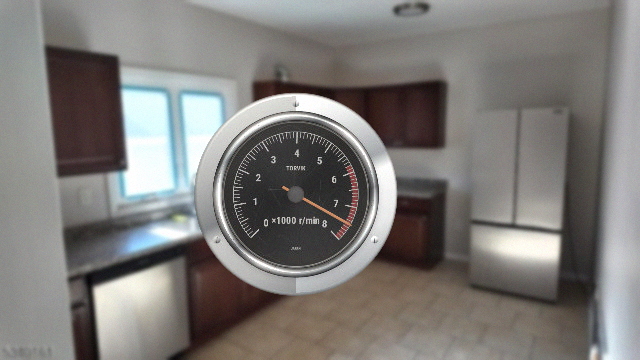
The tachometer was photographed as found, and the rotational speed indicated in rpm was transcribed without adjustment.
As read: 7500 rpm
